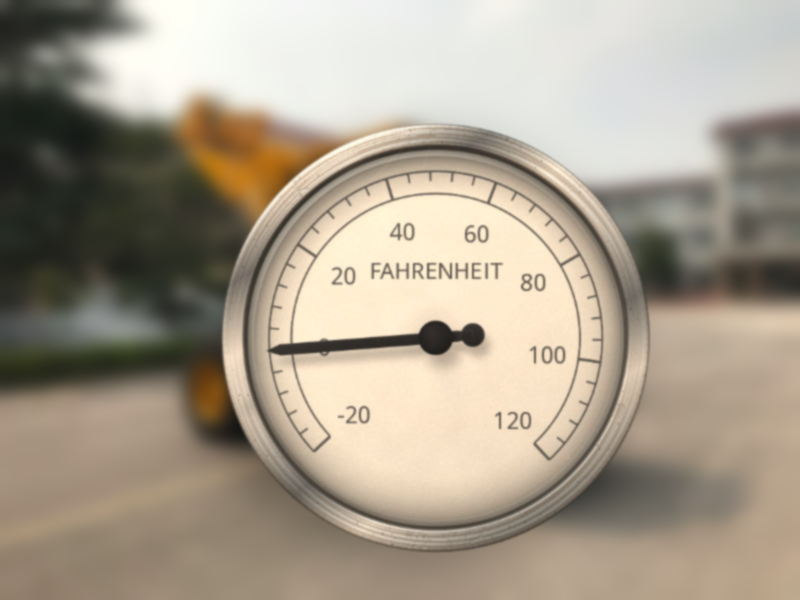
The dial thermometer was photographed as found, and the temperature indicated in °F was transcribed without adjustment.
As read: 0 °F
